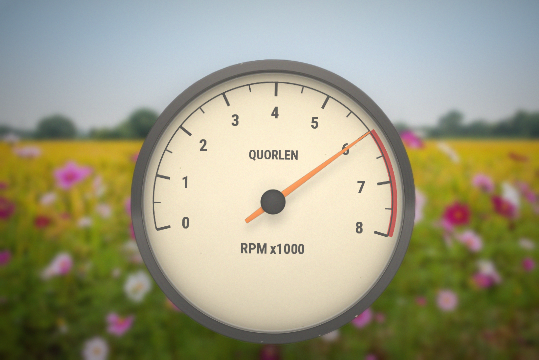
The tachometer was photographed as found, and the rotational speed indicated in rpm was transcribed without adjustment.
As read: 6000 rpm
